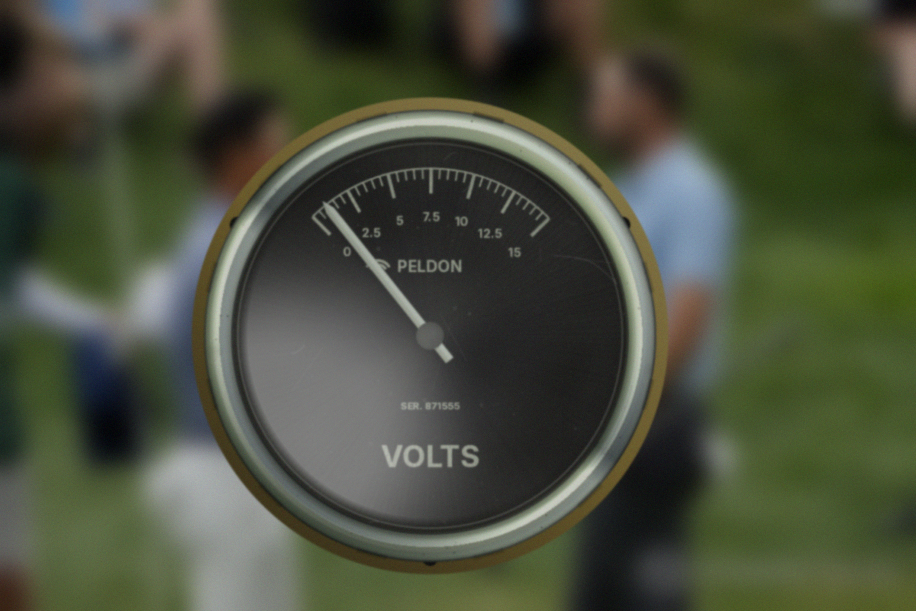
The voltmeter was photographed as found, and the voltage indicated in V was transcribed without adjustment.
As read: 1 V
